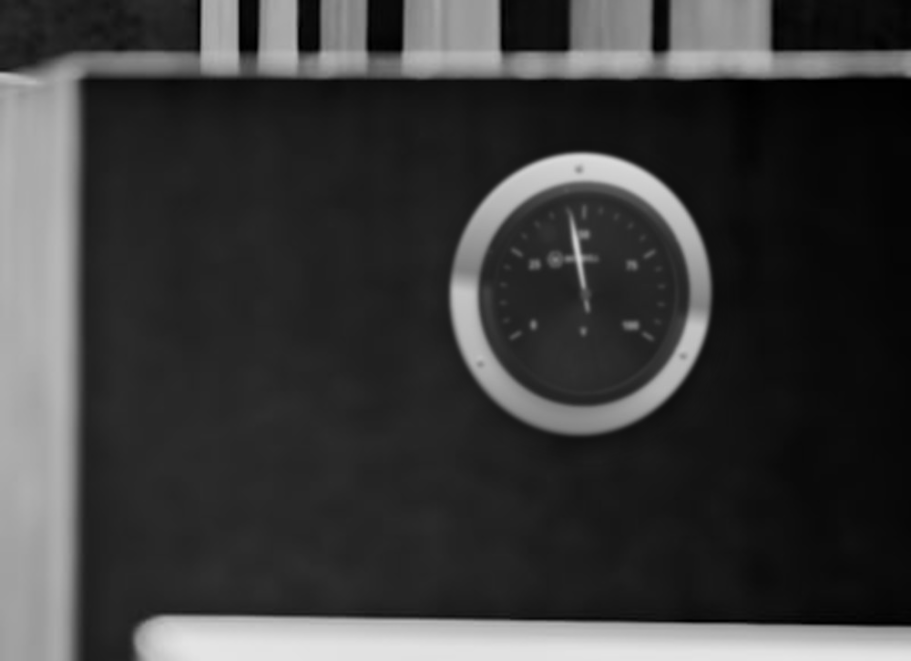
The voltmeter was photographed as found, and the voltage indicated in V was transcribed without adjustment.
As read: 45 V
